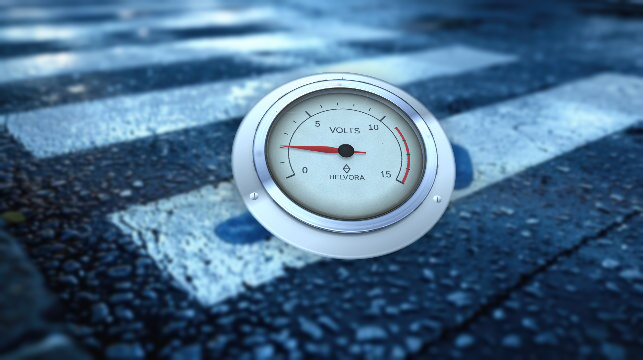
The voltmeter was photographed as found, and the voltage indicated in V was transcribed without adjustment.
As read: 2 V
